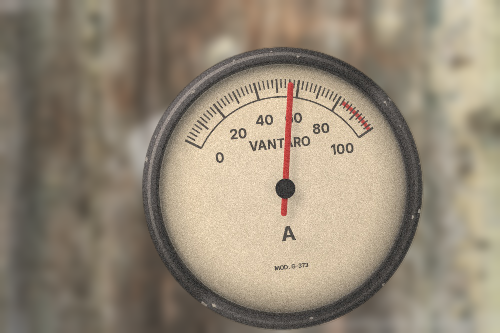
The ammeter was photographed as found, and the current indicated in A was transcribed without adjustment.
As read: 56 A
